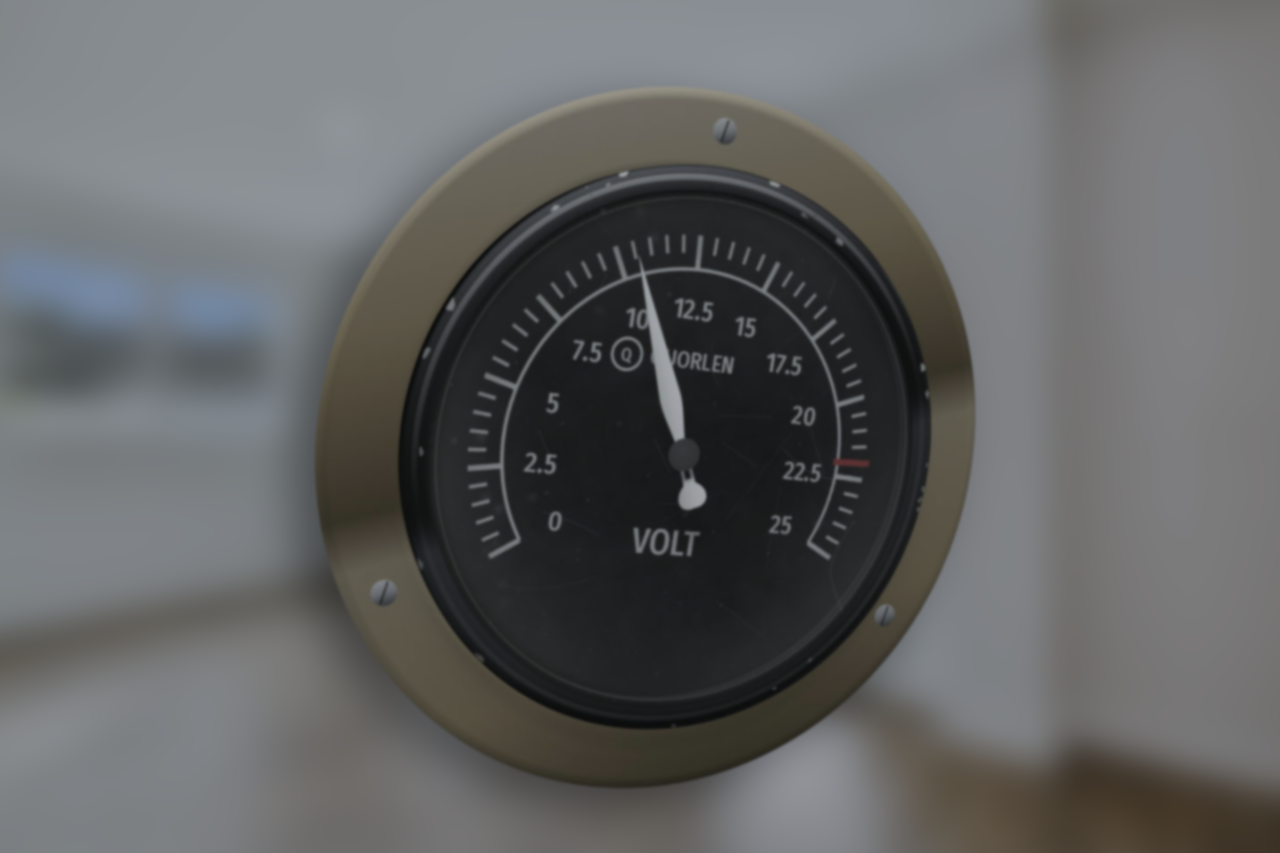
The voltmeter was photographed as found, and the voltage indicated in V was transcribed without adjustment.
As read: 10.5 V
